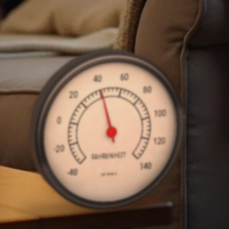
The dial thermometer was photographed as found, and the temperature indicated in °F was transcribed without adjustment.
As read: 40 °F
